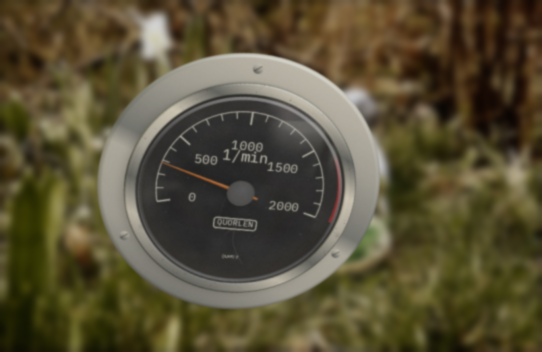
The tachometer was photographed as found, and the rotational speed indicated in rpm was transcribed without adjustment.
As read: 300 rpm
